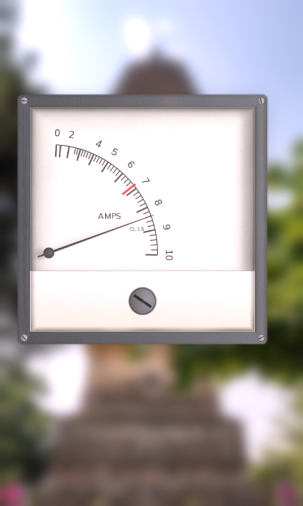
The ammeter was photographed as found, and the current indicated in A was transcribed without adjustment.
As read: 8.4 A
